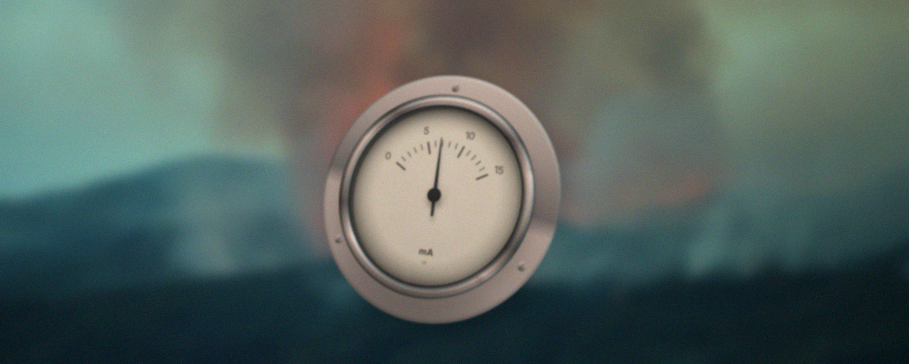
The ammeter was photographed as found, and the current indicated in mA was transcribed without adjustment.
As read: 7 mA
